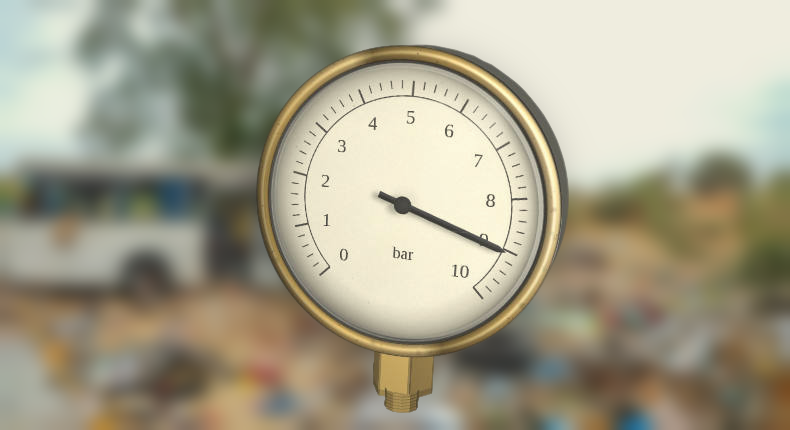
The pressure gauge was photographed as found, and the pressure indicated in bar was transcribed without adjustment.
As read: 9 bar
